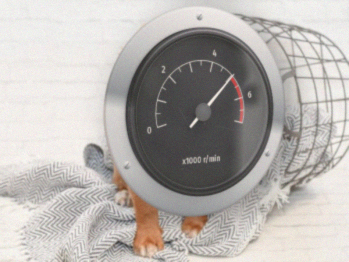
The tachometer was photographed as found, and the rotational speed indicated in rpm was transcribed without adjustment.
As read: 5000 rpm
